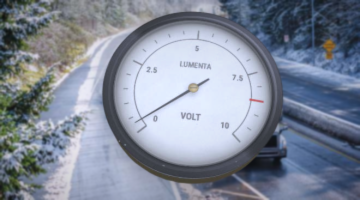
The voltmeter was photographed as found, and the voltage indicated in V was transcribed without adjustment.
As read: 0.25 V
